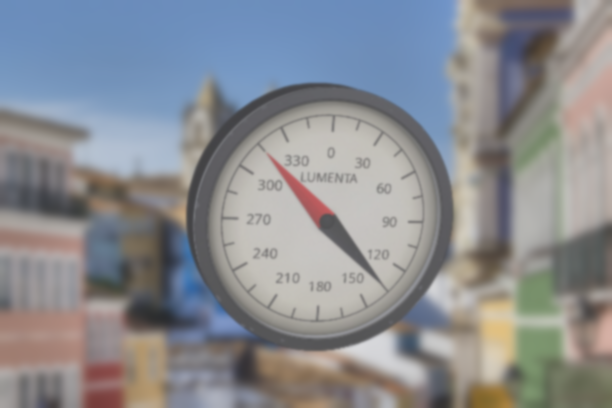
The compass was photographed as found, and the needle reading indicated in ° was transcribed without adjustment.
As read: 315 °
